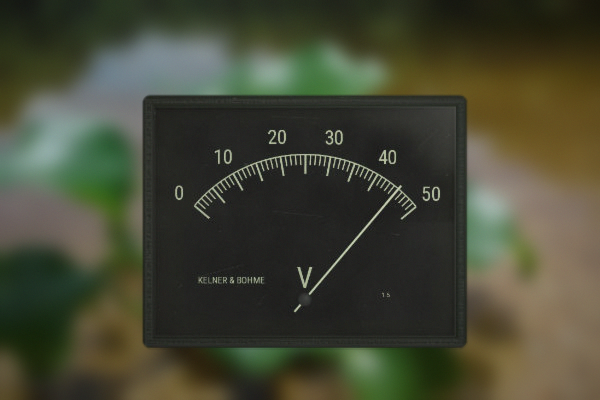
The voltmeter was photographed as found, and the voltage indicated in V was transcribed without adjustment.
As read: 45 V
